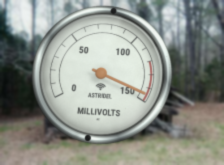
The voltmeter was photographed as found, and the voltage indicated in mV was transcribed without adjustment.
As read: 145 mV
